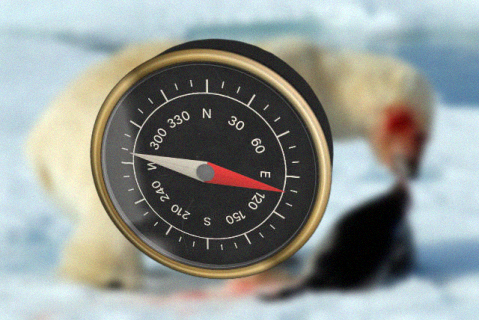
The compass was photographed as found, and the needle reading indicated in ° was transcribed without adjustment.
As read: 100 °
